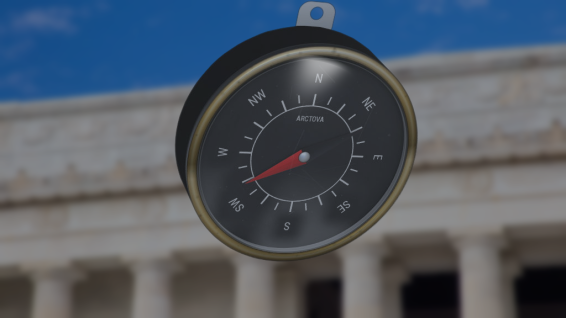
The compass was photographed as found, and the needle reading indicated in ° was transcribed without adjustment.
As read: 240 °
